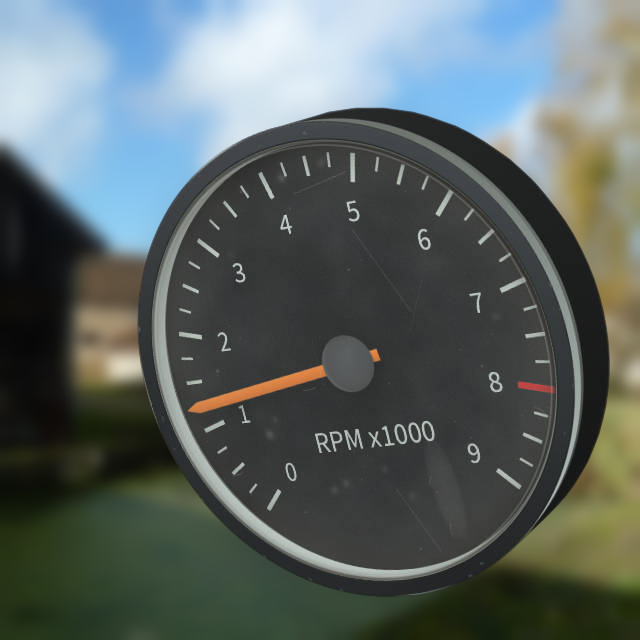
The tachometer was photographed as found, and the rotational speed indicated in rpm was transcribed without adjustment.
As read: 1250 rpm
